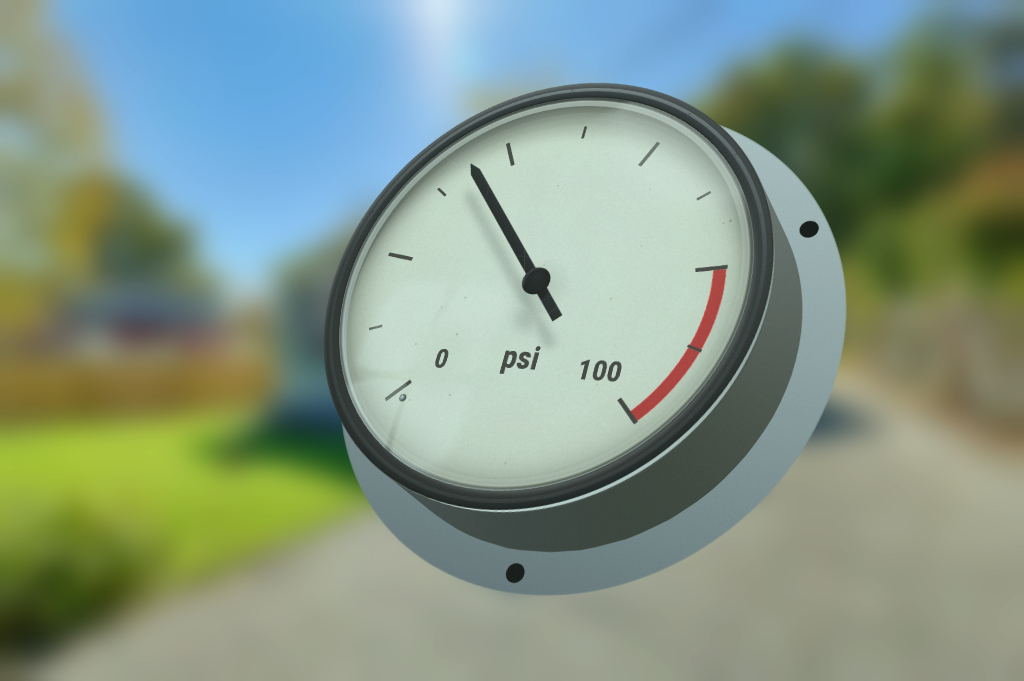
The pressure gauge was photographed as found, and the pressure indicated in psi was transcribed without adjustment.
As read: 35 psi
